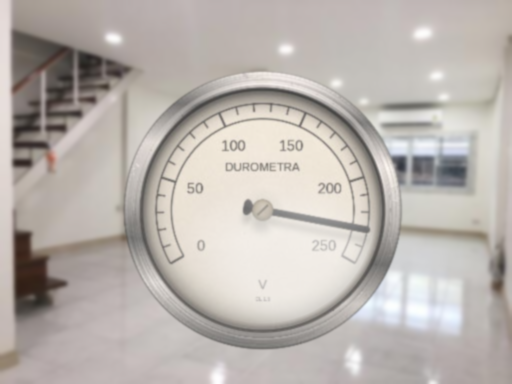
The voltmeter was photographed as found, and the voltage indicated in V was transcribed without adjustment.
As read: 230 V
